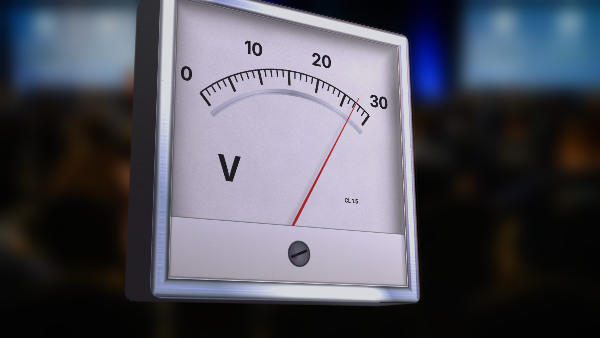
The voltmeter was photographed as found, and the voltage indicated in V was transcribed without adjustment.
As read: 27 V
